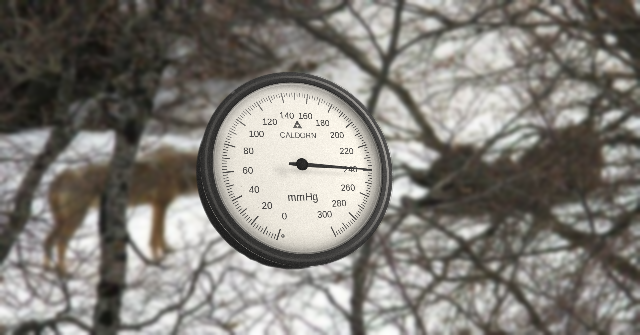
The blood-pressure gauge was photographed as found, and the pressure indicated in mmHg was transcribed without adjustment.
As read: 240 mmHg
